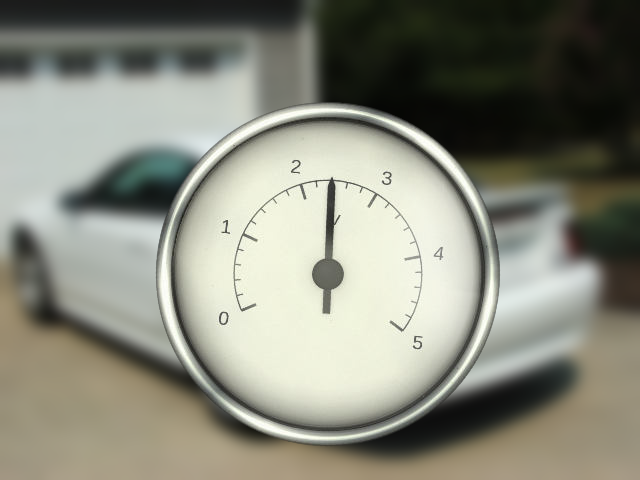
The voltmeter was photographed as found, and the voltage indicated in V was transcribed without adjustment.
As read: 2.4 V
